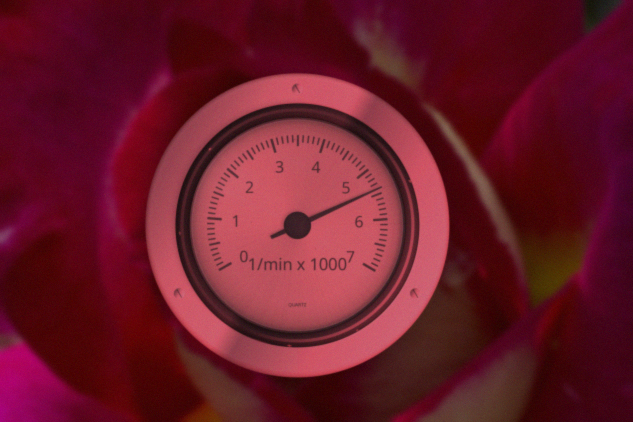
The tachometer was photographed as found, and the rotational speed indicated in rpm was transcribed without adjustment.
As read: 5400 rpm
